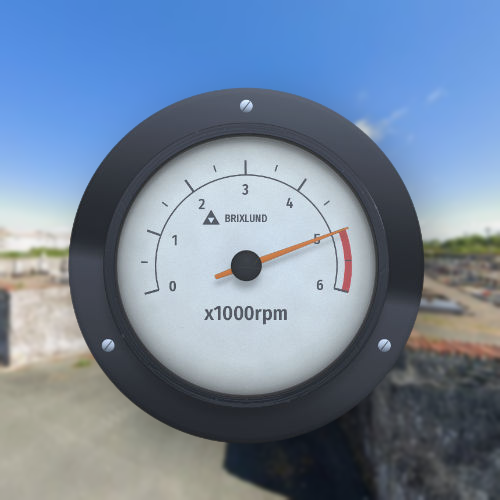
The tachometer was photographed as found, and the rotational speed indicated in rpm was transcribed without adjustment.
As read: 5000 rpm
